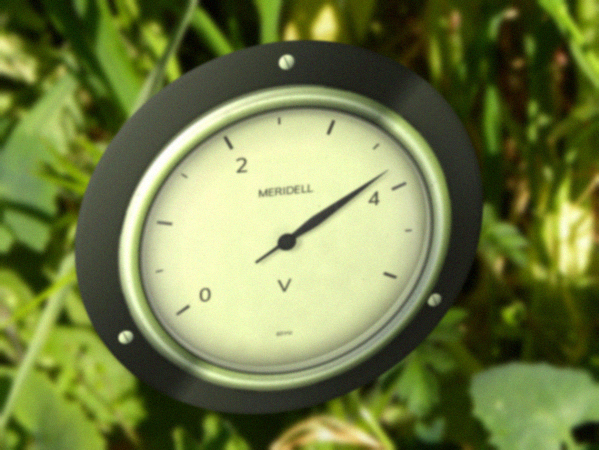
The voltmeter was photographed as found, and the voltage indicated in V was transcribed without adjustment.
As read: 3.75 V
